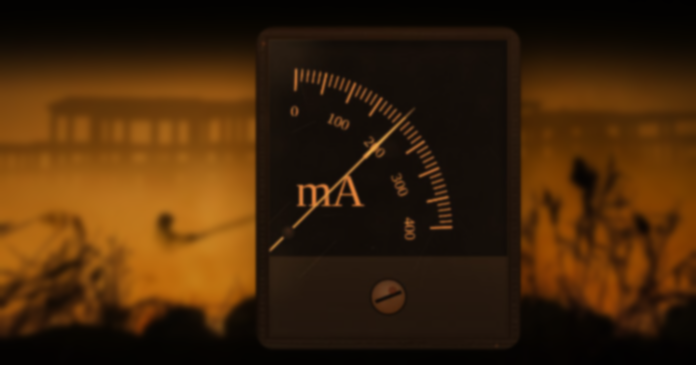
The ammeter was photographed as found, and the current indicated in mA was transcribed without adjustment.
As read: 200 mA
